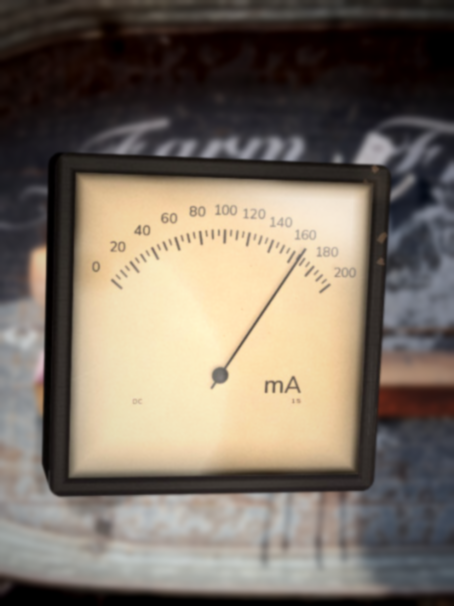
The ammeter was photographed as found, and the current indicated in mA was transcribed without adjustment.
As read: 165 mA
